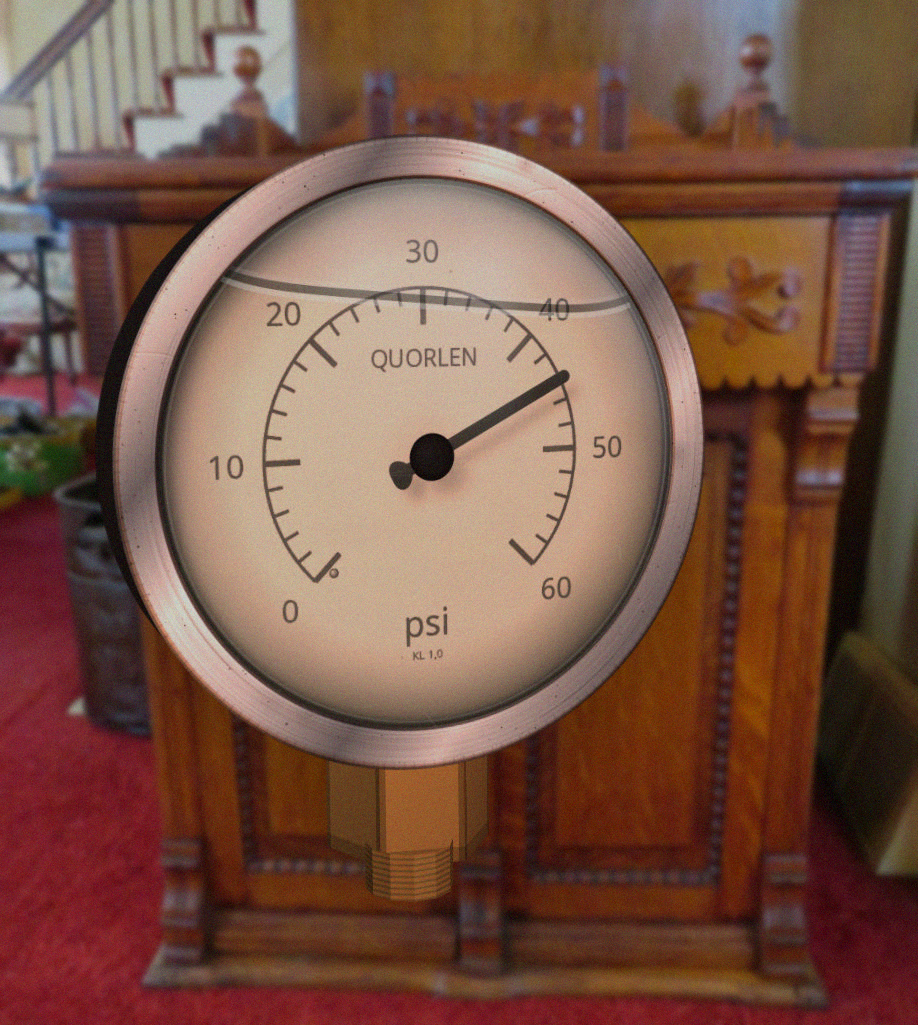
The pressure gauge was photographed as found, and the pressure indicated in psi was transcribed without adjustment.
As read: 44 psi
